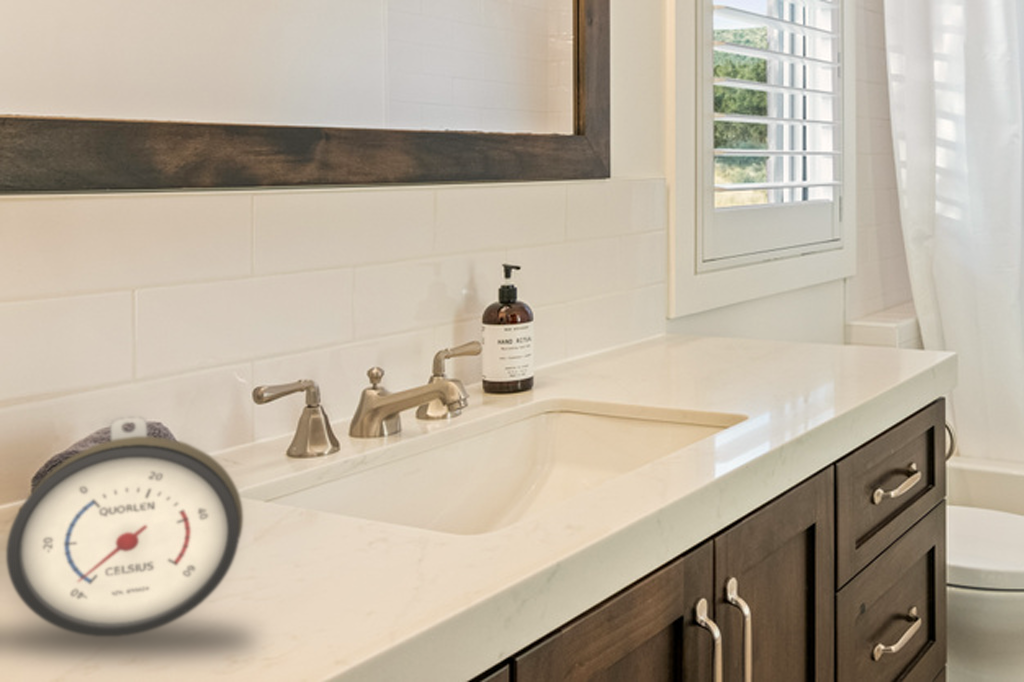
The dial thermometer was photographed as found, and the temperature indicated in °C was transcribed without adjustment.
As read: -36 °C
